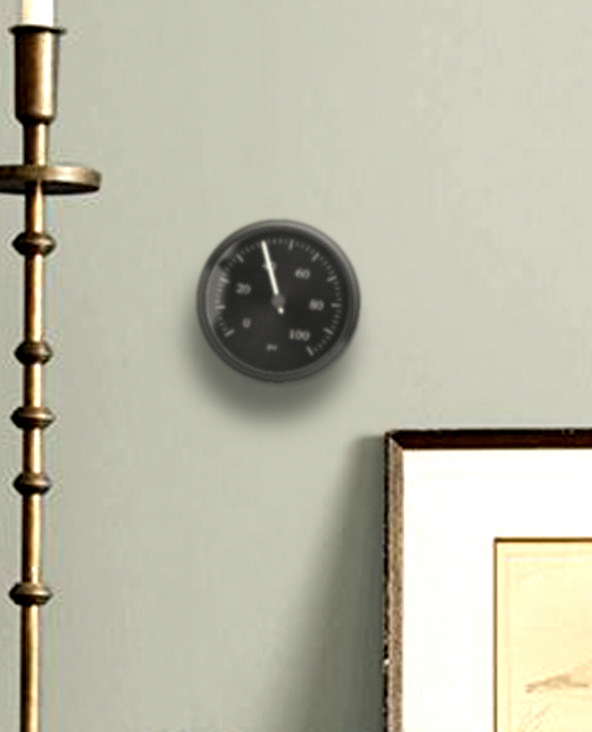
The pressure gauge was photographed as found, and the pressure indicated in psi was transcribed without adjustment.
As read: 40 psi
